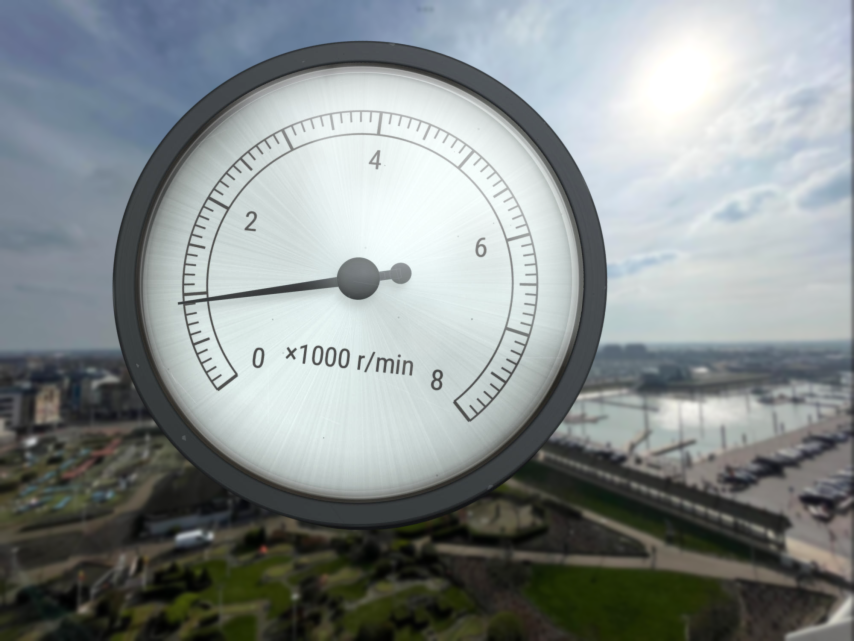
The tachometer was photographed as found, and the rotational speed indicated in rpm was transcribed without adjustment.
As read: 900 rpm
